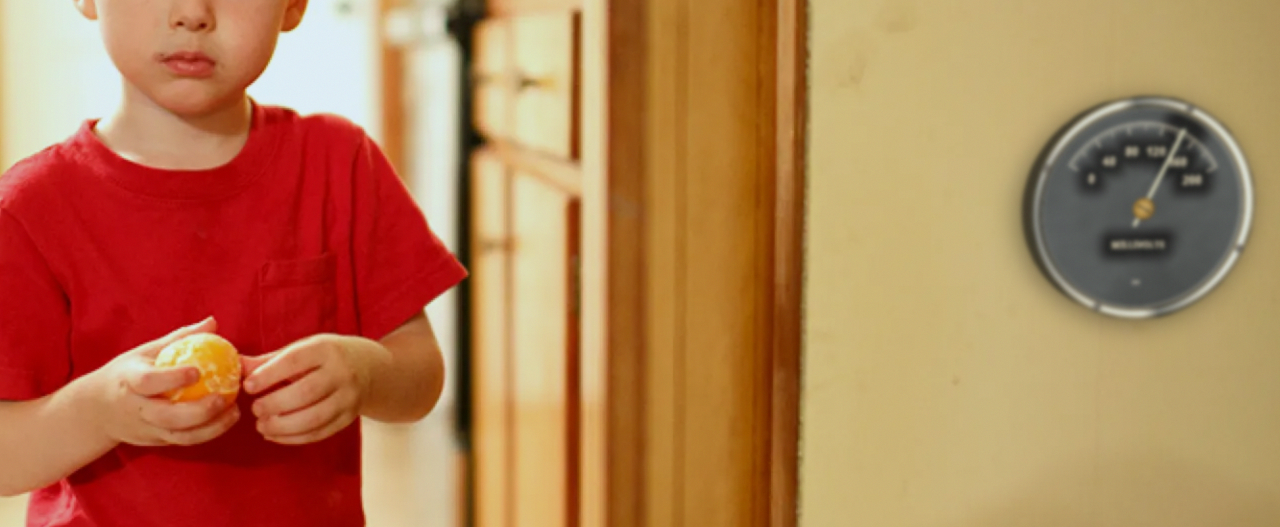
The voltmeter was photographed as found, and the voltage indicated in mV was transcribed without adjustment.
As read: 140 mV
